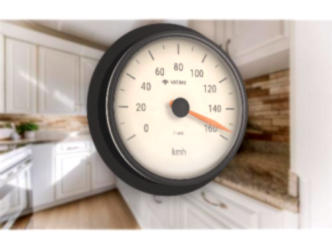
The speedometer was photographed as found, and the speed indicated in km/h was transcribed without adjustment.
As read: 155 km/h
